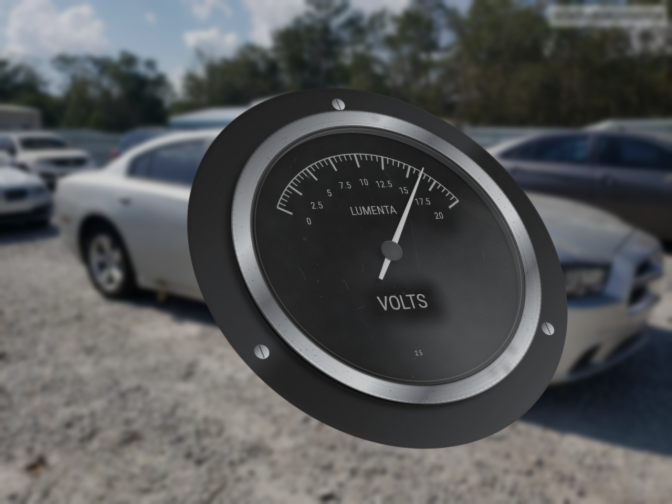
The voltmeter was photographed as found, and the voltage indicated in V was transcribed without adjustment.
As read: 16 V
